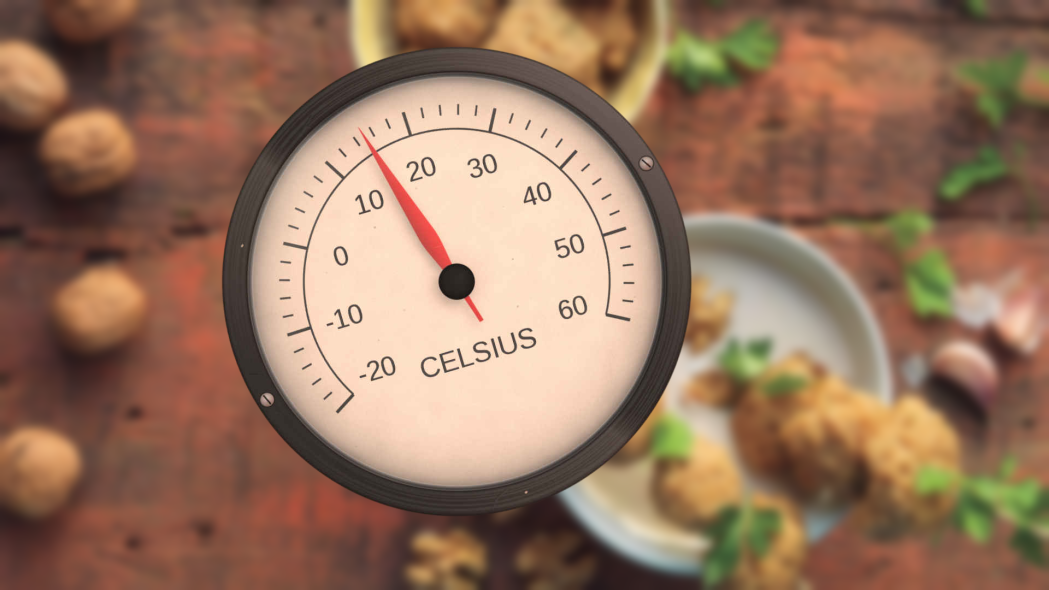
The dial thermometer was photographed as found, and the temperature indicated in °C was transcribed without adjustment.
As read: 15 °C
